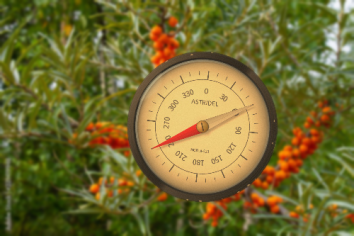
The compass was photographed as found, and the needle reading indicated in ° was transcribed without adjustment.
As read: 240 °
